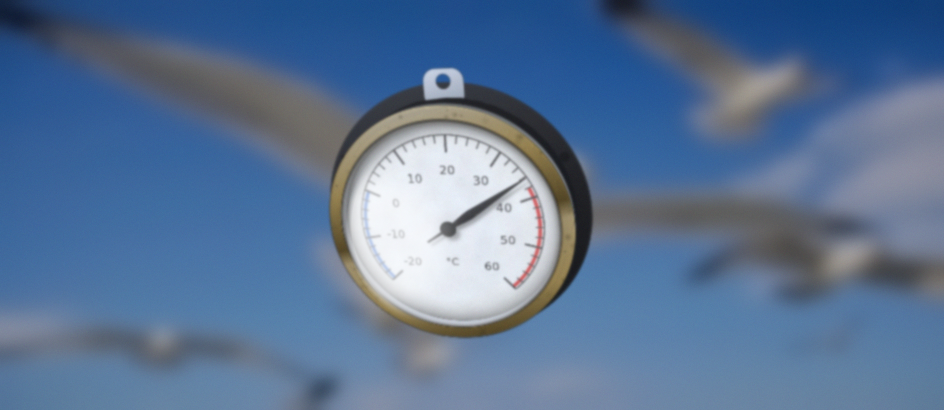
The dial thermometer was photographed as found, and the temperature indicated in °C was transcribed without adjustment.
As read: 36 °C
